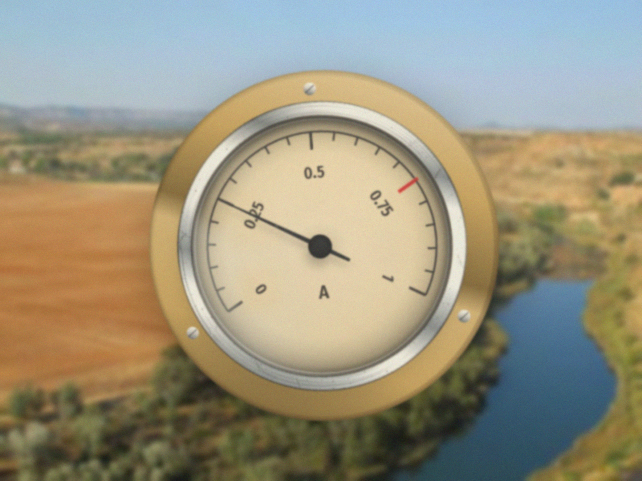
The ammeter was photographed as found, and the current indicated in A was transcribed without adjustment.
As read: 0.25 A
